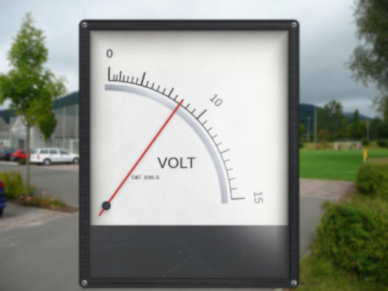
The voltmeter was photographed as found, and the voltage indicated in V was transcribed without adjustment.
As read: 8.5 V
